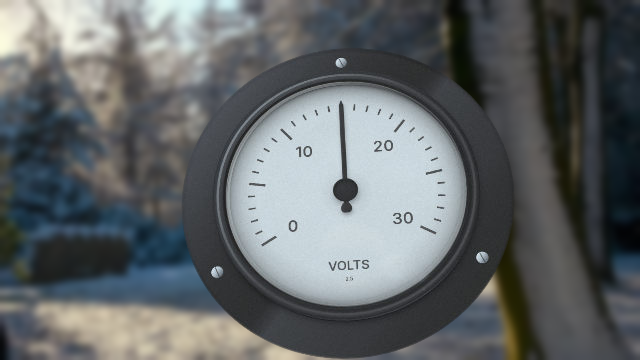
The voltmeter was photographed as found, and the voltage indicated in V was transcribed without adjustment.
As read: 15 V
